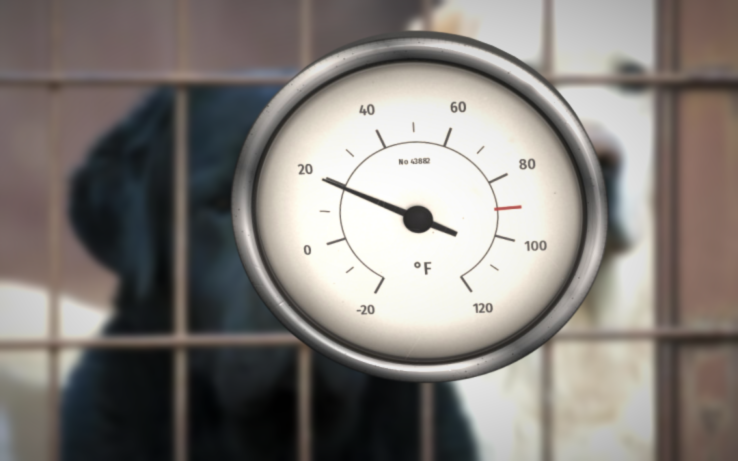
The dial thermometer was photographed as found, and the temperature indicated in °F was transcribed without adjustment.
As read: 20 °F
